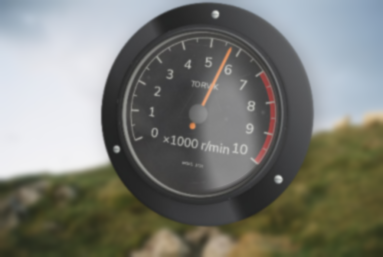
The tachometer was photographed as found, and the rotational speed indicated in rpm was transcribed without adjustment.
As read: 5750 rpm
